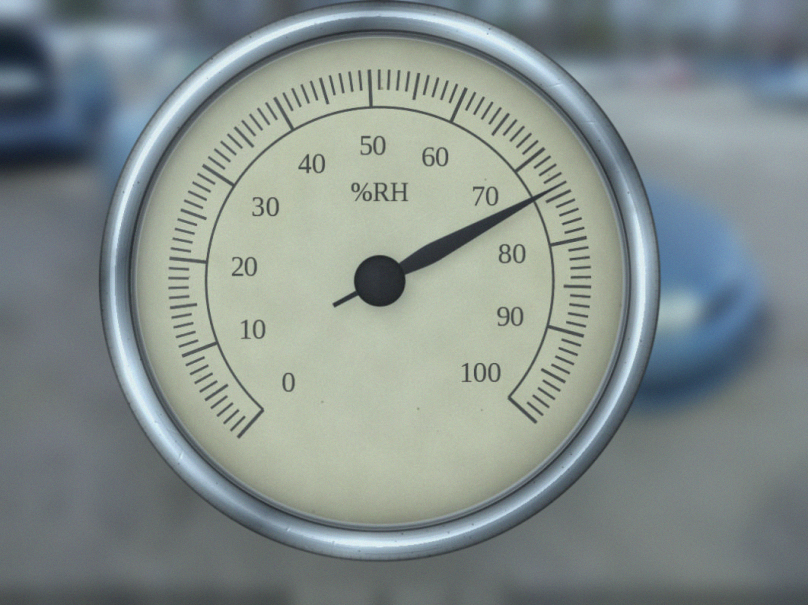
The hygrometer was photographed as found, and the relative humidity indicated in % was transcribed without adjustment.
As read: 74 %
